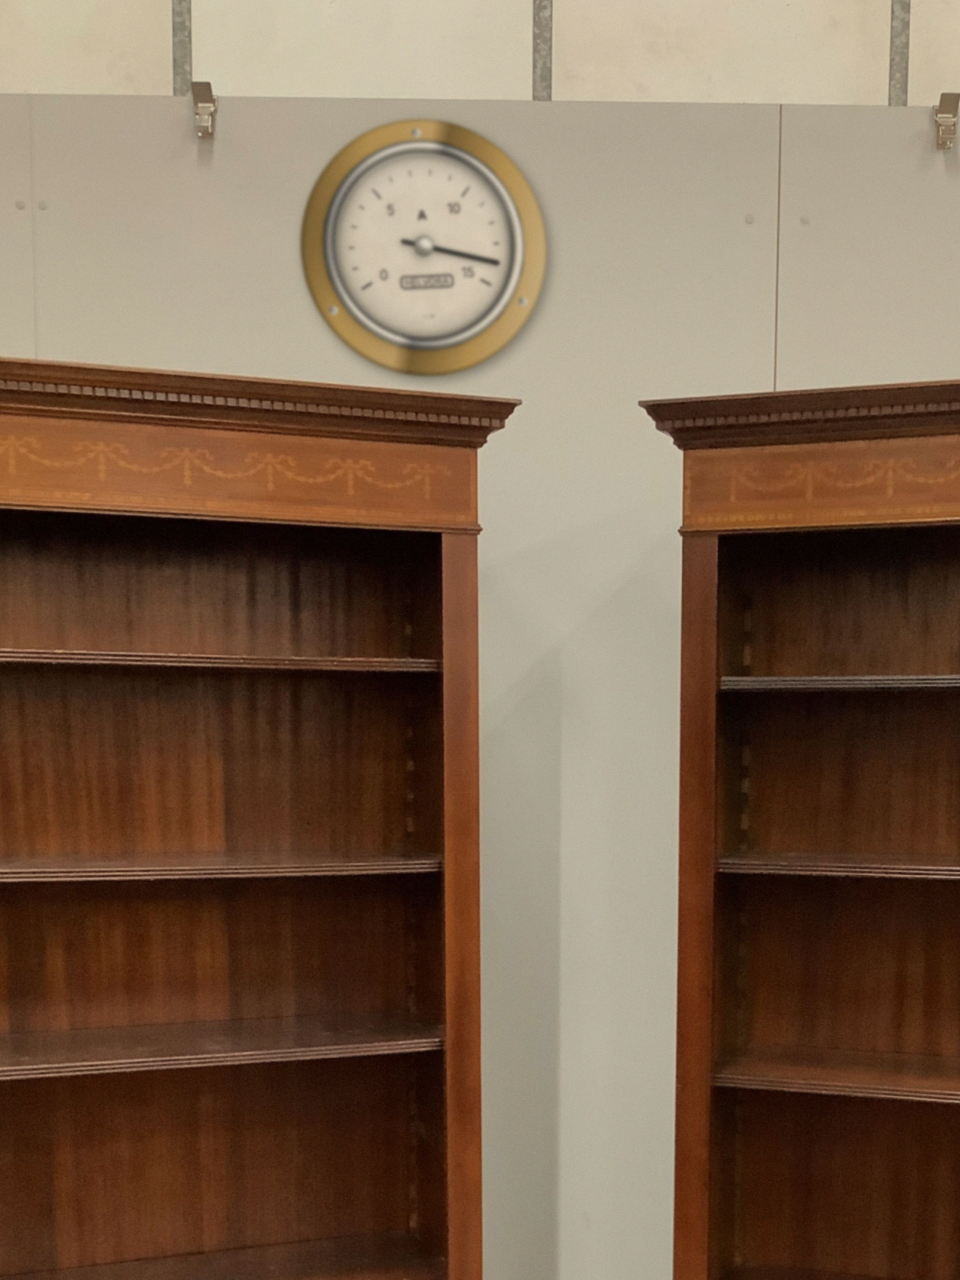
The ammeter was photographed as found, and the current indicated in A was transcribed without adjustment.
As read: 14 A
